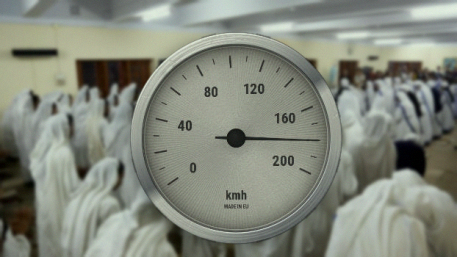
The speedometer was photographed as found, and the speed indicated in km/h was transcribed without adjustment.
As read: 180 km/h
